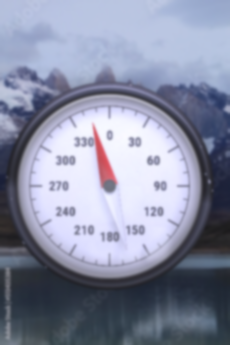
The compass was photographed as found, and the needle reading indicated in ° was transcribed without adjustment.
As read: 345 °
